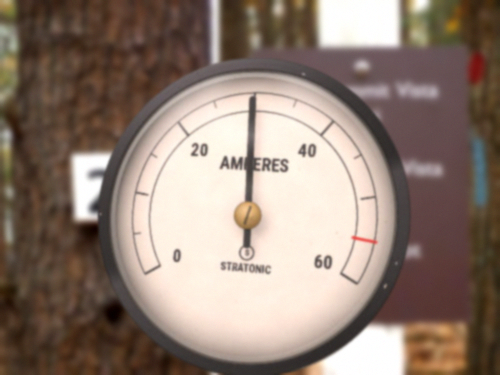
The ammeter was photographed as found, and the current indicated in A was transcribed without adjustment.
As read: 30 A
